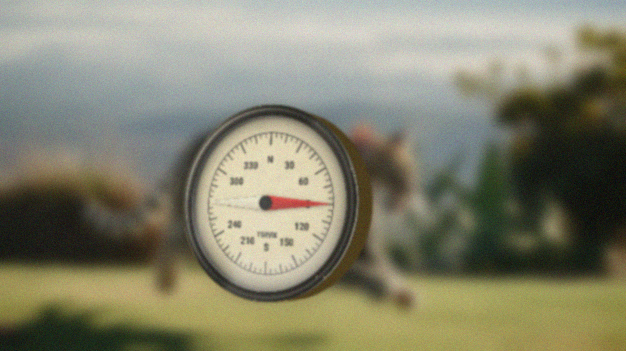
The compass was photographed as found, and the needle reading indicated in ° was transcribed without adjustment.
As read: 90 °
